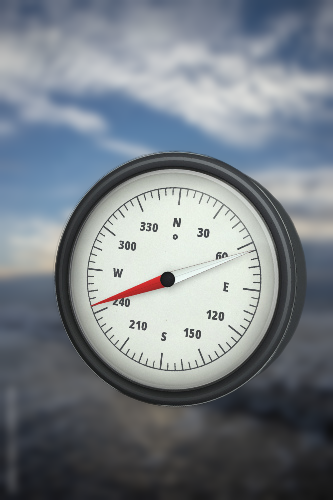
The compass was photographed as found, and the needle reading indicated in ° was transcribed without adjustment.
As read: 245 °
